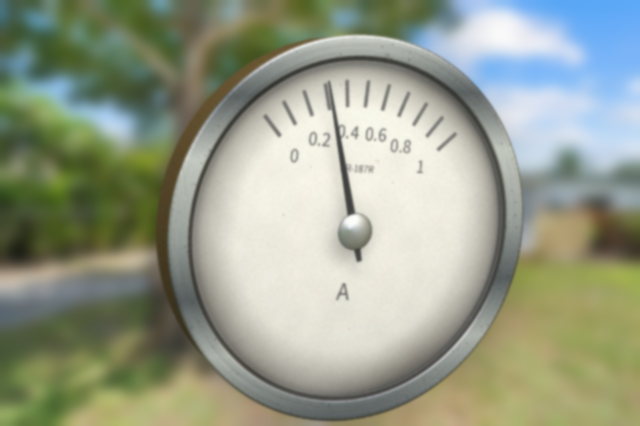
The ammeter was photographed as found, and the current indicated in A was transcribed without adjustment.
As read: 0.3 A
